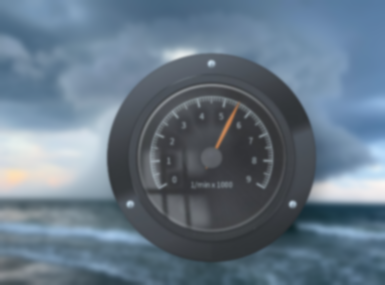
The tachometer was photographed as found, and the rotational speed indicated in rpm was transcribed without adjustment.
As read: 5500 rpm
